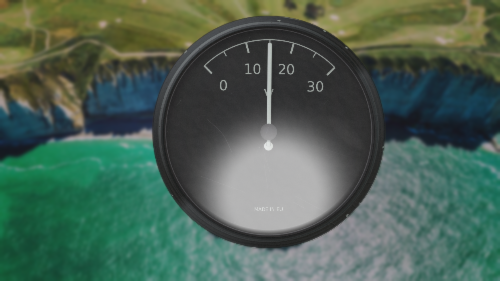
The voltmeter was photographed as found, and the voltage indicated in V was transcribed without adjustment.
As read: 15 V
